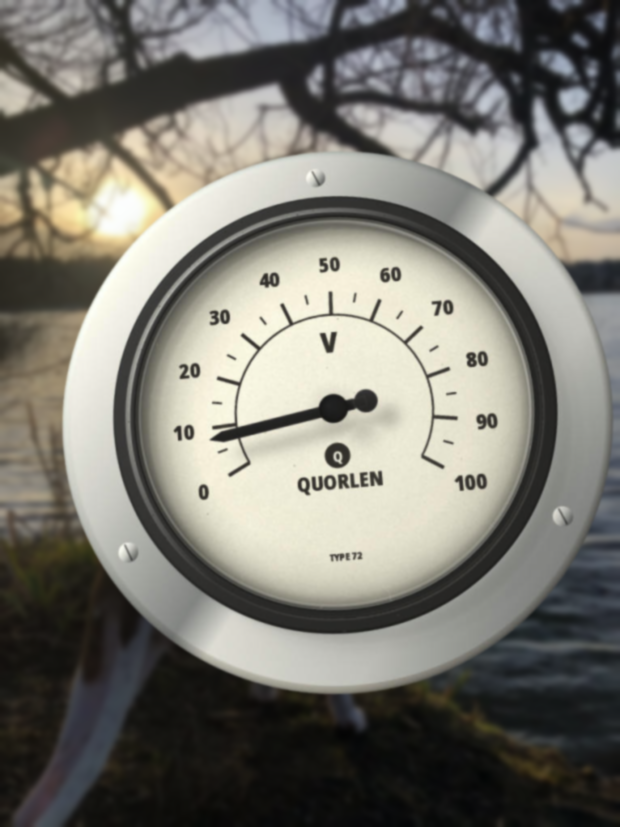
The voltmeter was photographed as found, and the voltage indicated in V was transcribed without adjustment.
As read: 7.5 V
